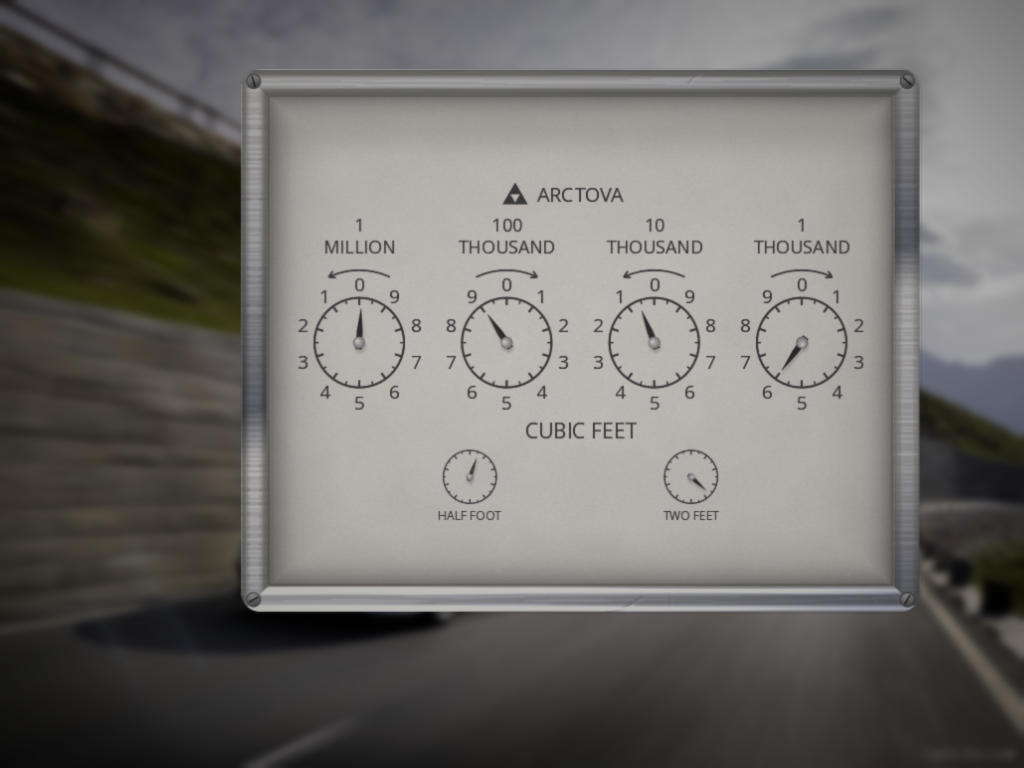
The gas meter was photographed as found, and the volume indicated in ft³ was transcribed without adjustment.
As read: 990600 ft³
